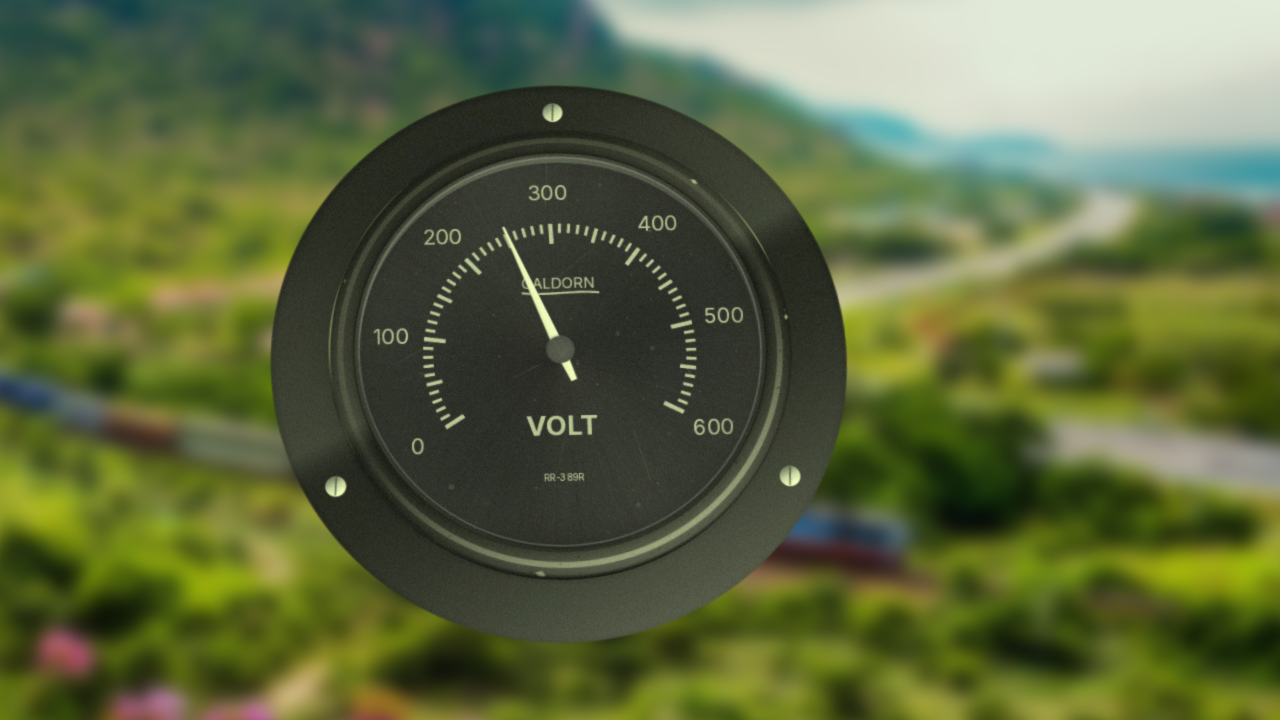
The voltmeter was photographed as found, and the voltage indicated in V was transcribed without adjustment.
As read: 250 V
